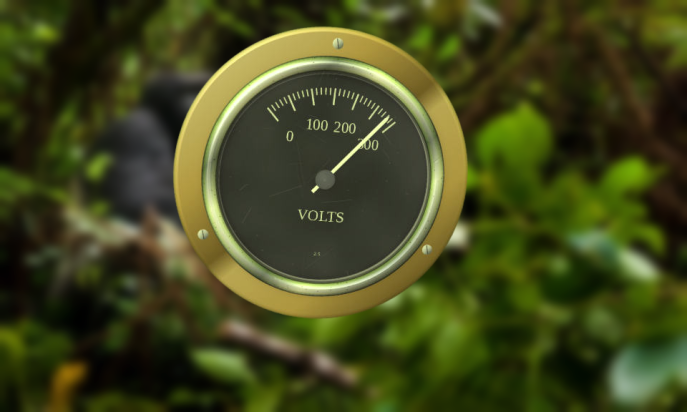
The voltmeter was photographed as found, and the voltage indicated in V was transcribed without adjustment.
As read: 280 V
